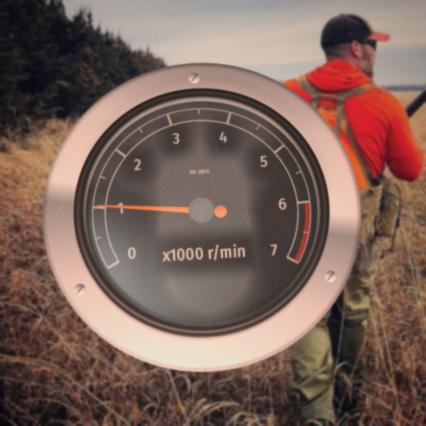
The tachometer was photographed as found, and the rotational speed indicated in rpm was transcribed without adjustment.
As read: 1000 rpm
